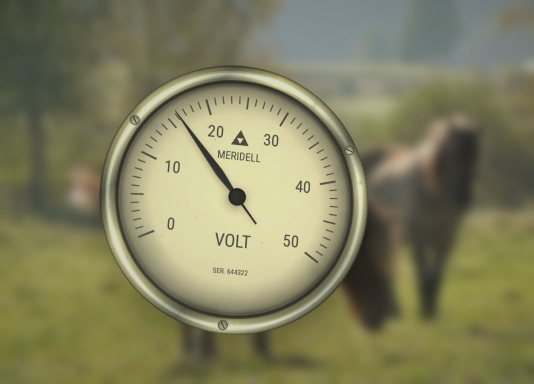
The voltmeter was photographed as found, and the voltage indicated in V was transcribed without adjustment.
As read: 16 V
